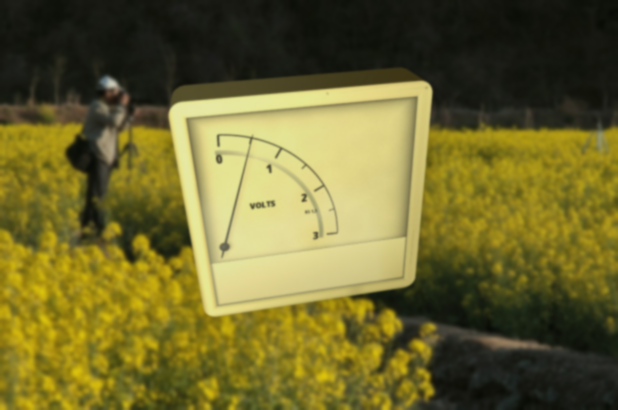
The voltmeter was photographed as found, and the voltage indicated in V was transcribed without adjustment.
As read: 0.5 V
